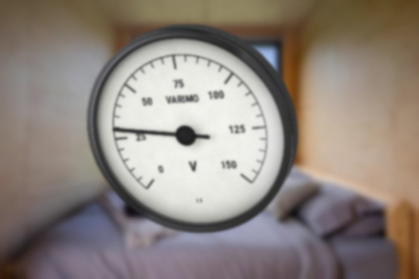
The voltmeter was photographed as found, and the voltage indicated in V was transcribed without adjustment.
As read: 30 V
